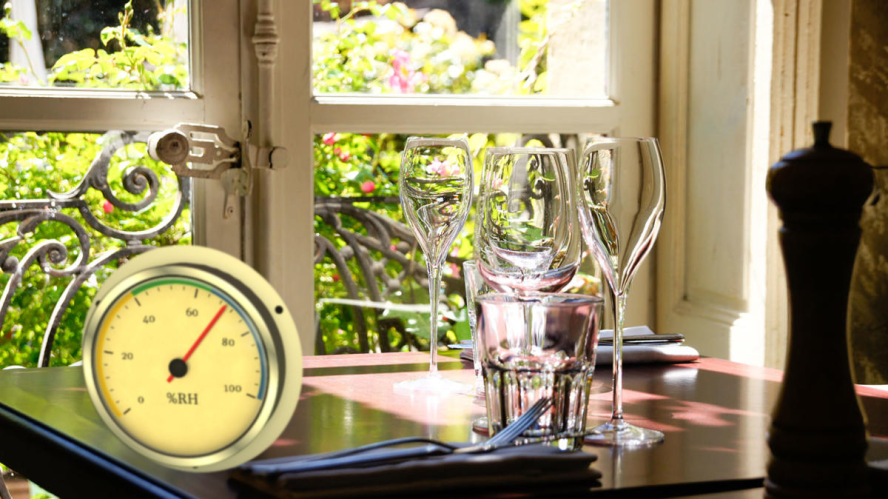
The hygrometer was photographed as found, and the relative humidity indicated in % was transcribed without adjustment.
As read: 70 %
